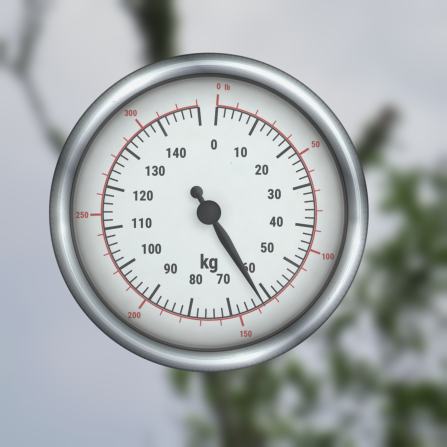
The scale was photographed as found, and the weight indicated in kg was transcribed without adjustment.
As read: 62 kg
